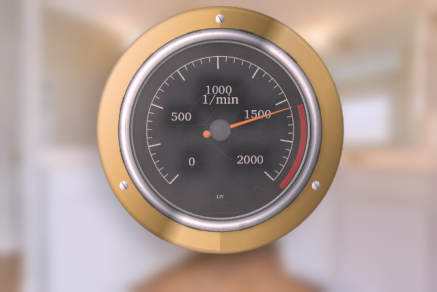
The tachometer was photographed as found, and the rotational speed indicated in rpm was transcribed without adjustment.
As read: 1550 rpm
